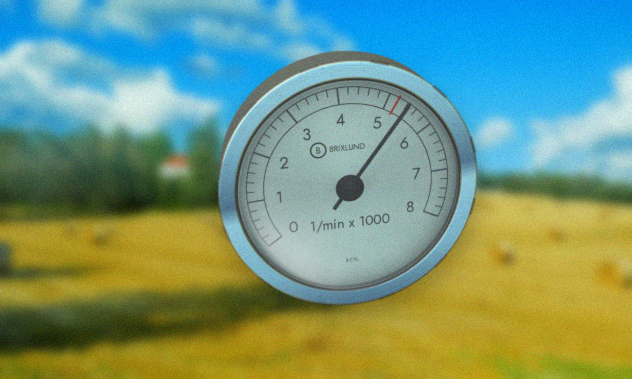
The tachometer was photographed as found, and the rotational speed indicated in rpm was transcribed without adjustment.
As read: 5400 rpm
